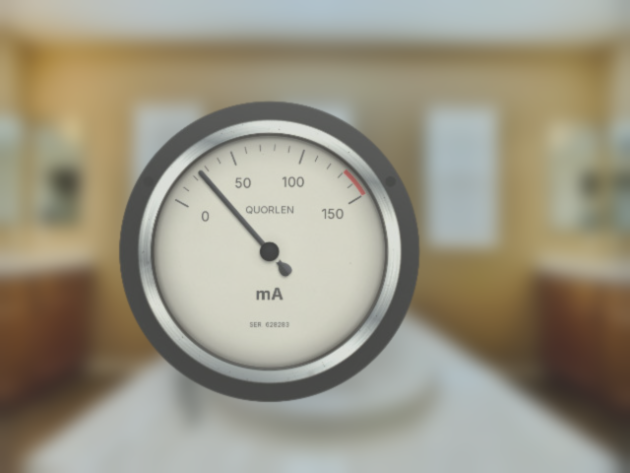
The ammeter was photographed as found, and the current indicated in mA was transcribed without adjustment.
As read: 25 mA
